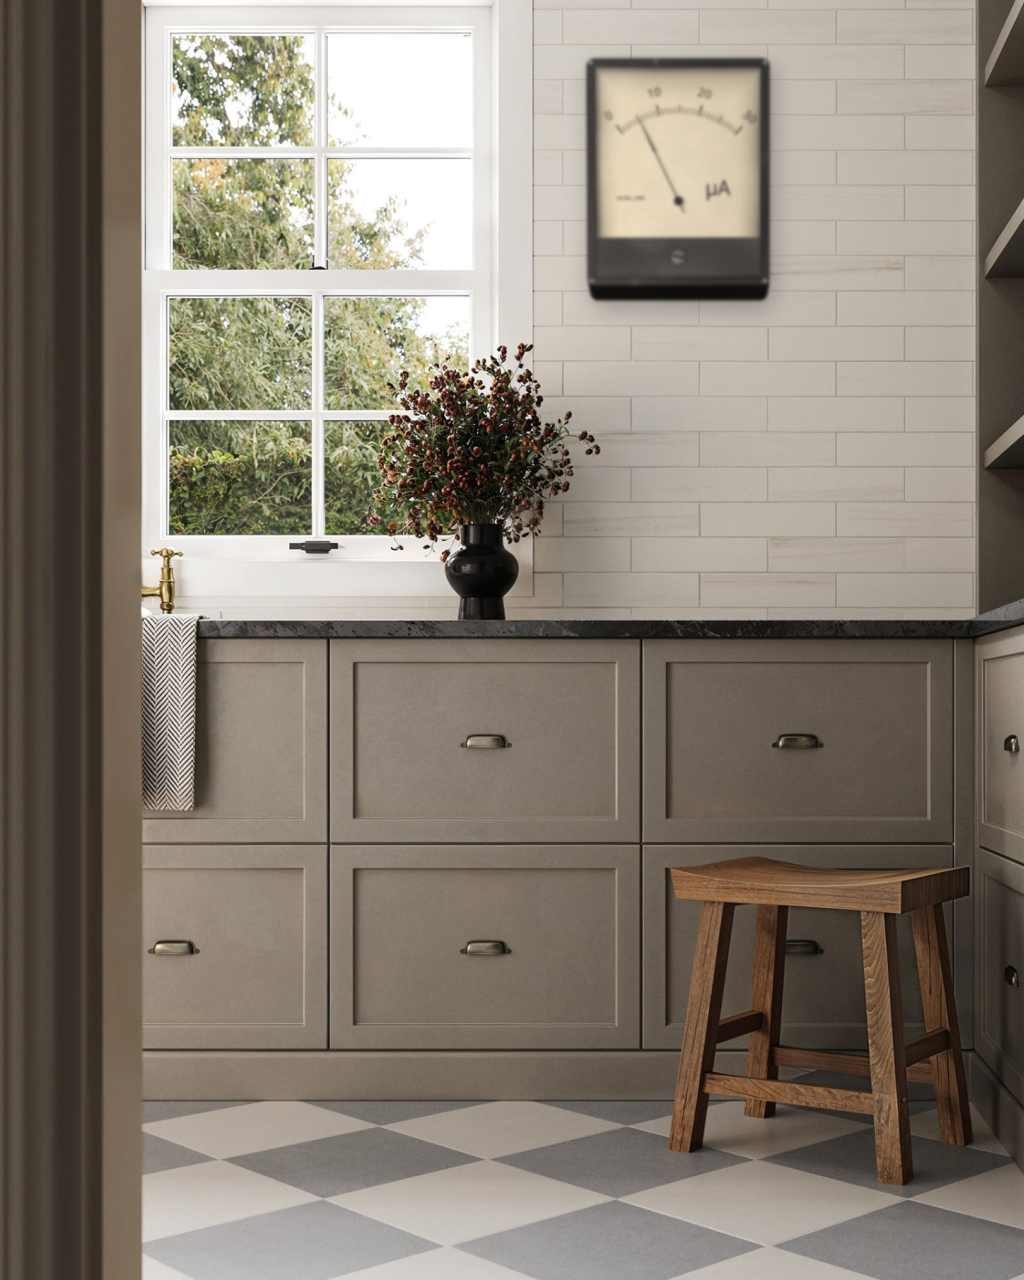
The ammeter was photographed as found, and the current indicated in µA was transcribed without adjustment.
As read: 5 µA
